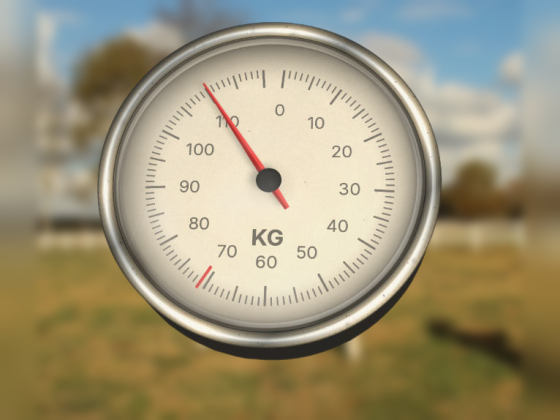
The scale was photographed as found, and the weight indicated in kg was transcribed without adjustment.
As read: 110 kg
